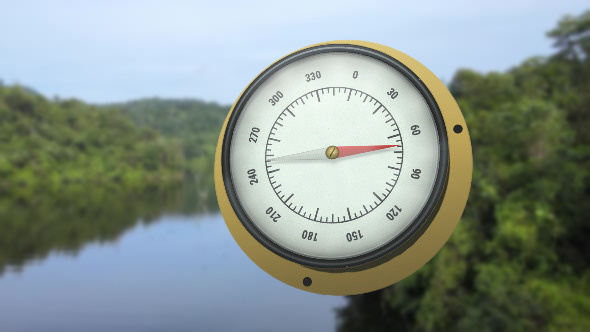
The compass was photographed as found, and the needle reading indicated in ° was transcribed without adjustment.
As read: 70 °
